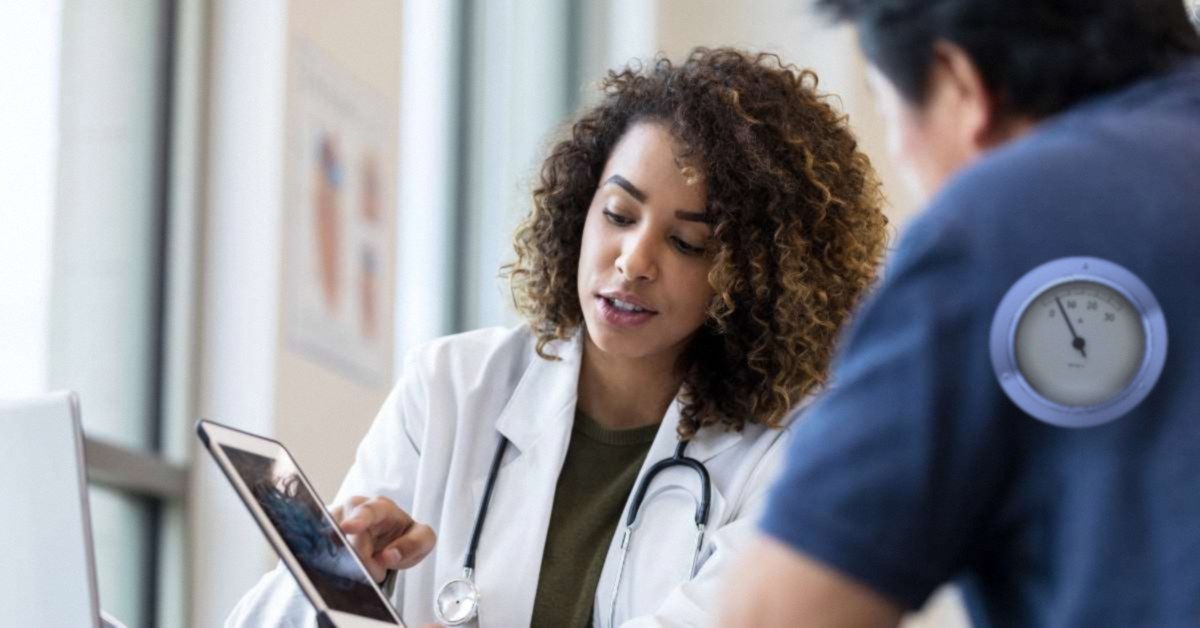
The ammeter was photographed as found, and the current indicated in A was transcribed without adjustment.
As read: 5 A
